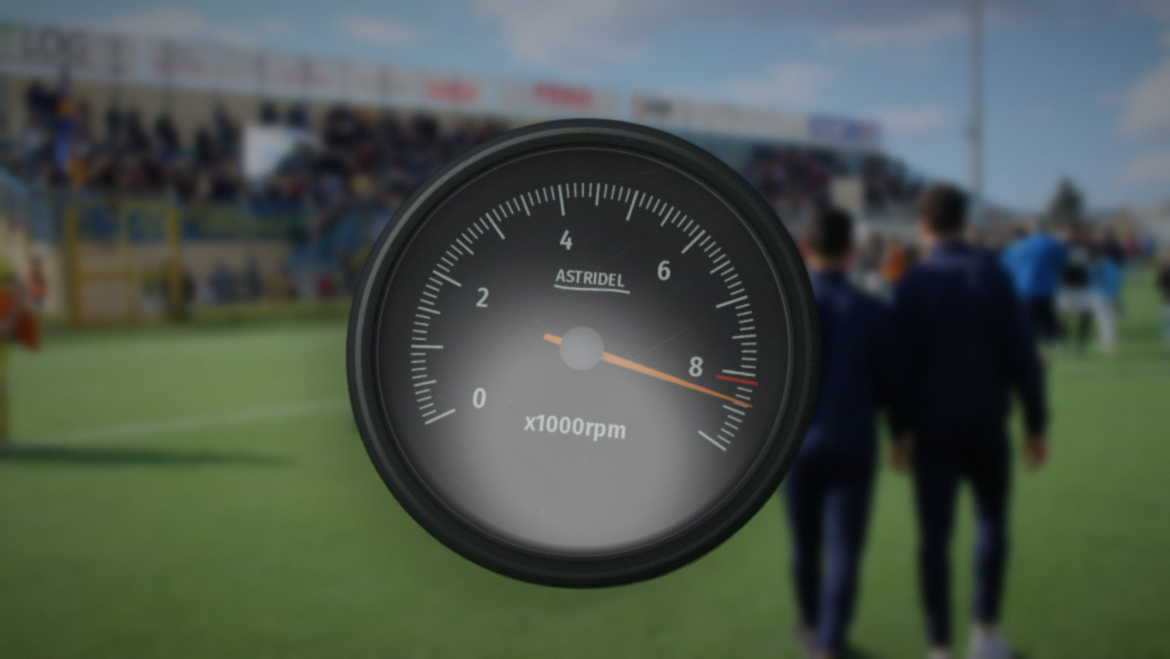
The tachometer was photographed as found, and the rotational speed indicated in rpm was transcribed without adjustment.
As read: 8400 rpm
